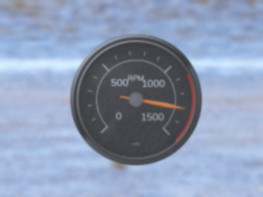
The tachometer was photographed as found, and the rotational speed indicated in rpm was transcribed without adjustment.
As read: 1300 rpm
